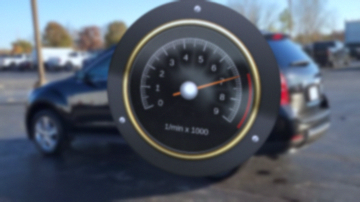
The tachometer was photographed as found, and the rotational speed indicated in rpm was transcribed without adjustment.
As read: 7000 rpm
